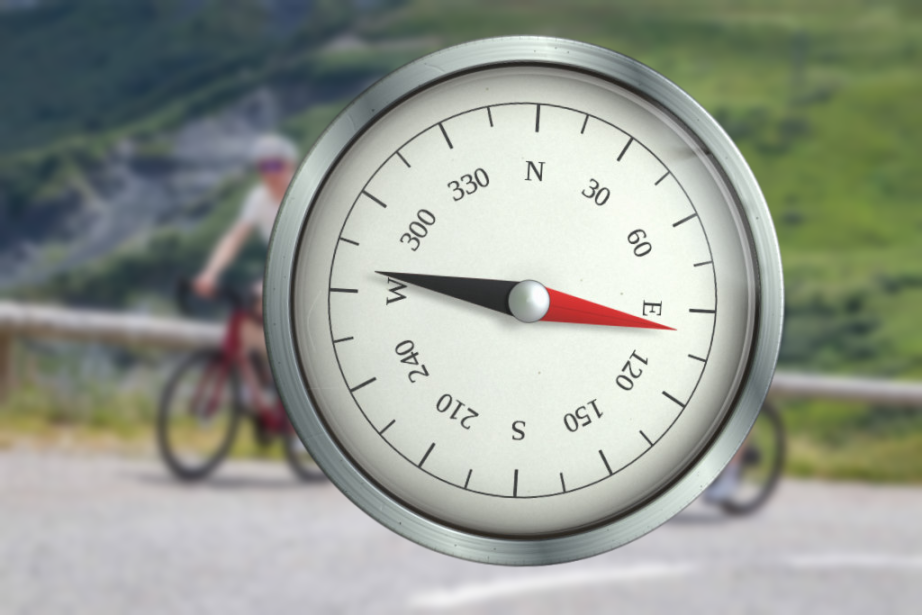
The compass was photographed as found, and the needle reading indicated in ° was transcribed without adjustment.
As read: 97.5 °
